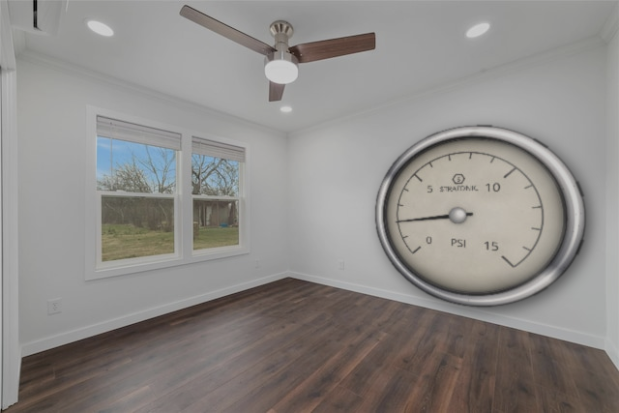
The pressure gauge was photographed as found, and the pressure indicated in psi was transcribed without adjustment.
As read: 2 psi
